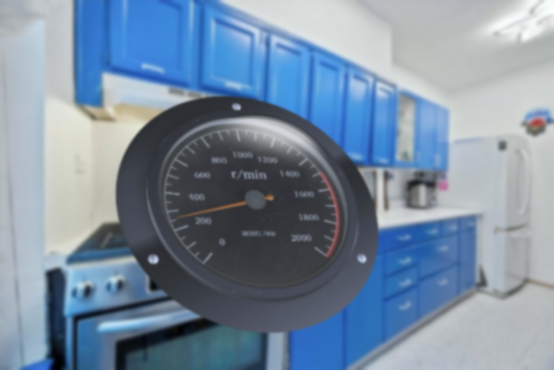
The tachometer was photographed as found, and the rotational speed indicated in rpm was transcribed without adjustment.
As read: 250 rpm
